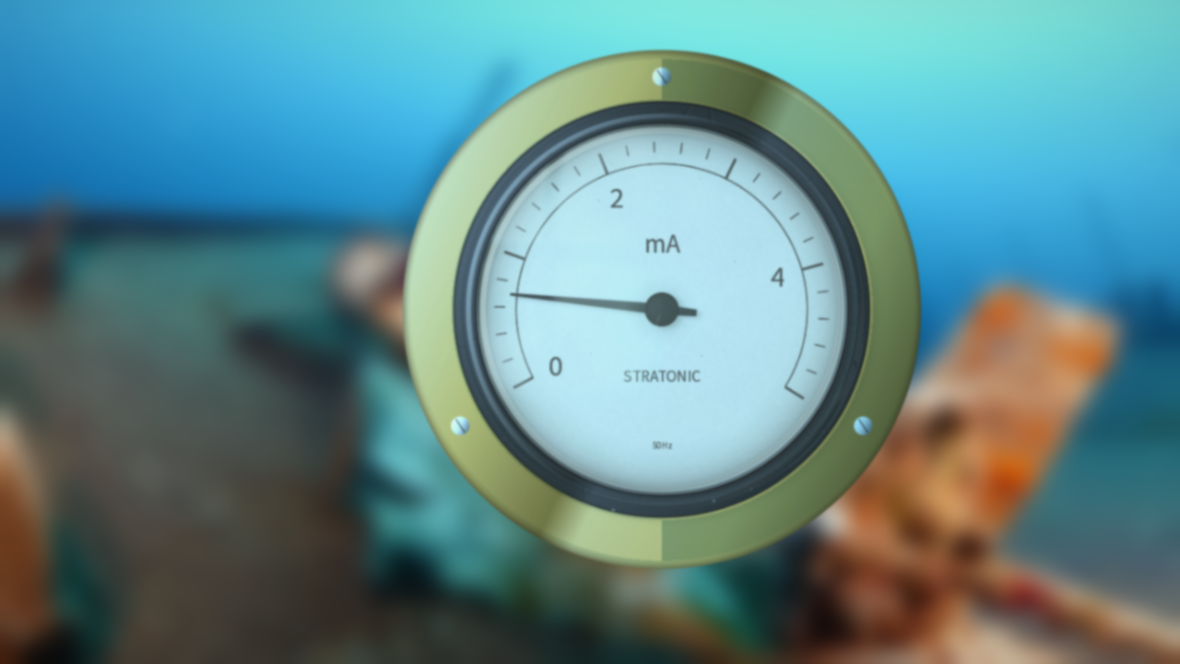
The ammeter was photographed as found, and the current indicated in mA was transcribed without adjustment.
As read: 0.7 mA
